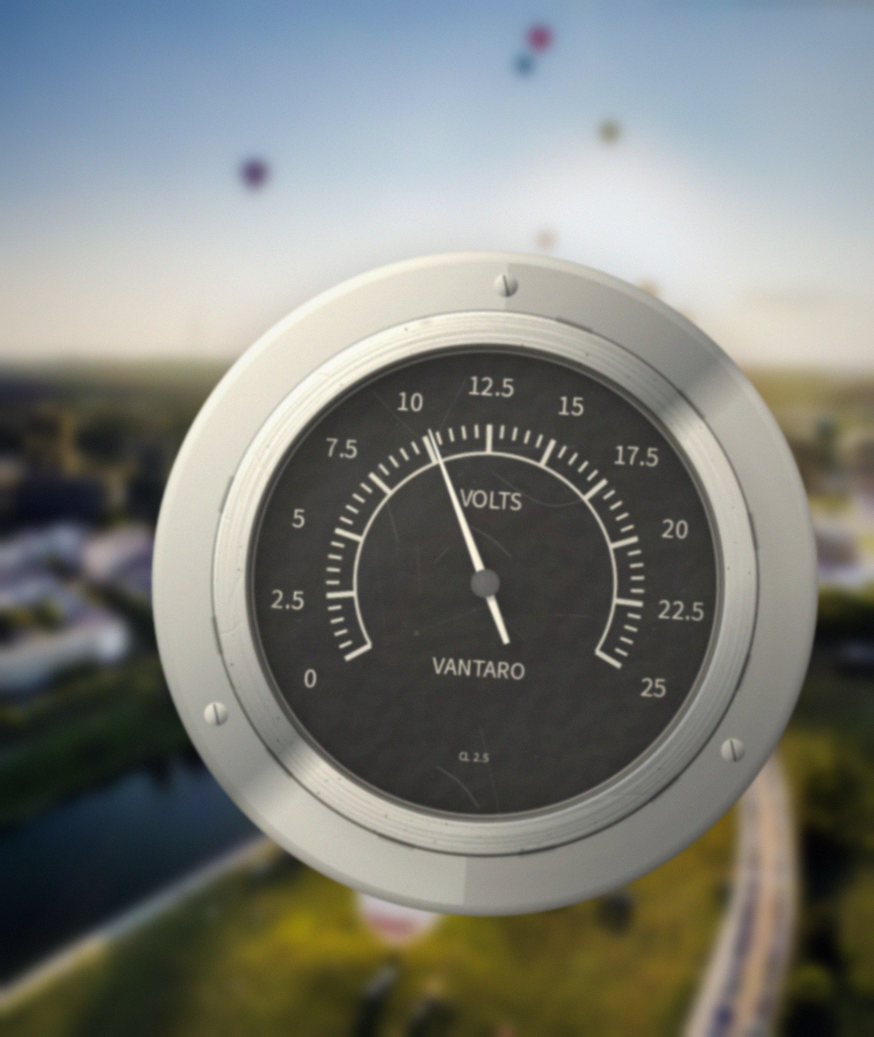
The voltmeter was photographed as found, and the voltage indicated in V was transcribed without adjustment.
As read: 10.25 V
